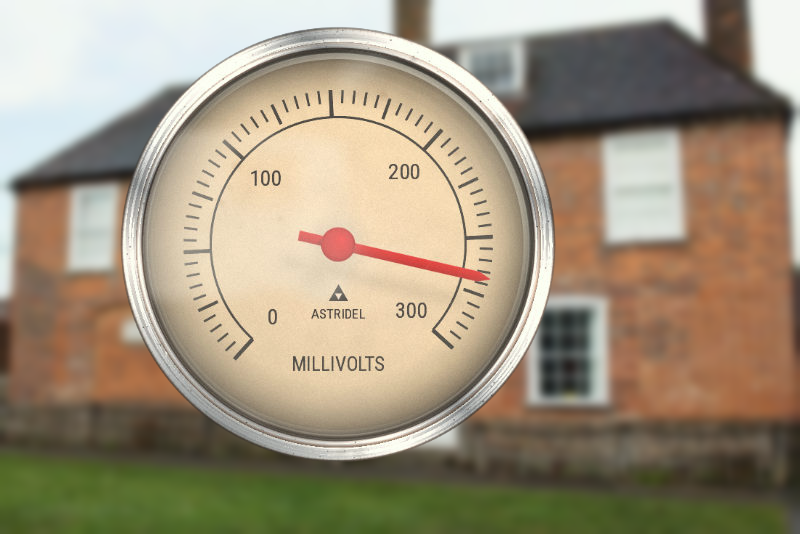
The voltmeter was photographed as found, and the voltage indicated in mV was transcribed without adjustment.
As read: 267.5 mV
